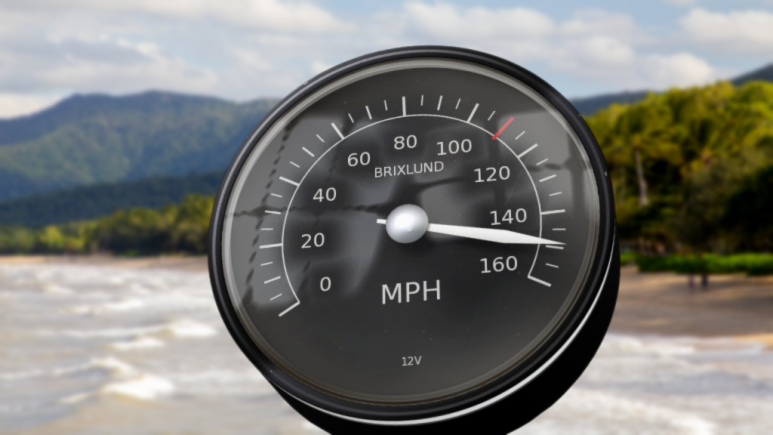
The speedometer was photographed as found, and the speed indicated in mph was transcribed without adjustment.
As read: 150 mph
